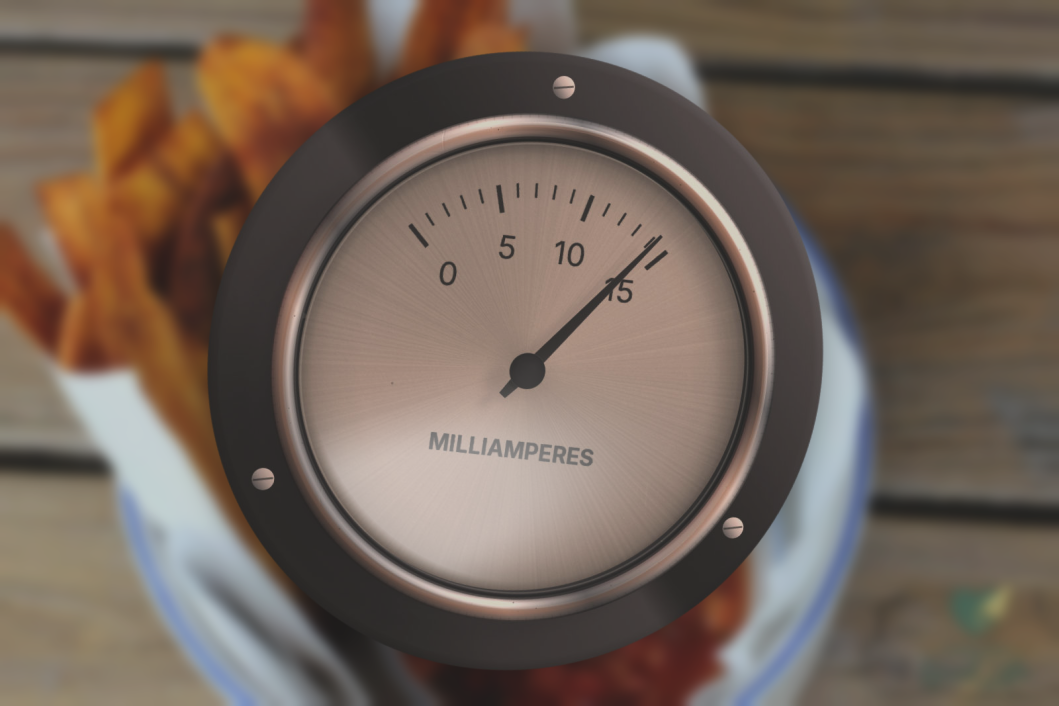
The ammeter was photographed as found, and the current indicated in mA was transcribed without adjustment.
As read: 14 mA
